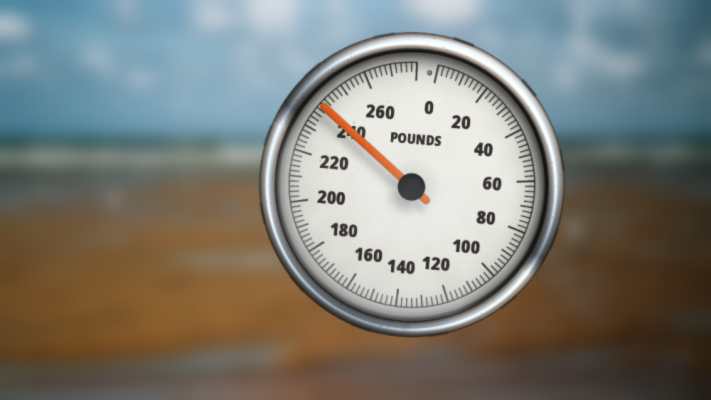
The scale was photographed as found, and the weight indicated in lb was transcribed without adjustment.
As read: 240 lb
